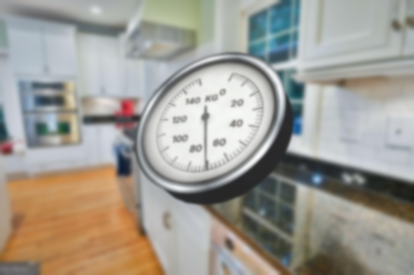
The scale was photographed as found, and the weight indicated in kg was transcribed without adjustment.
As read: 70 kg
